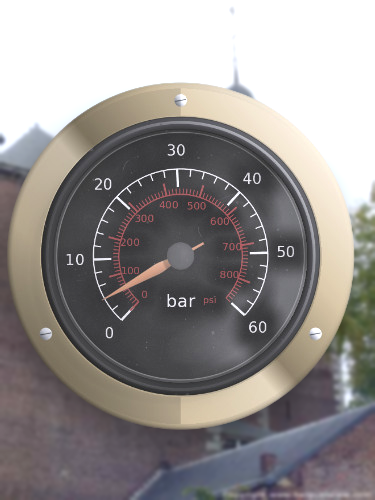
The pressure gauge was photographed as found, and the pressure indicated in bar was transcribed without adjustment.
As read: 4 bar
